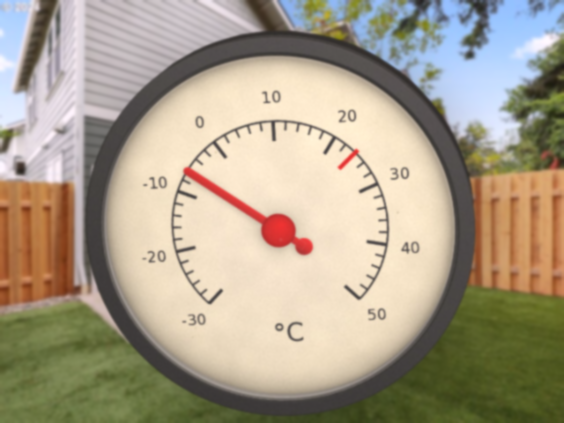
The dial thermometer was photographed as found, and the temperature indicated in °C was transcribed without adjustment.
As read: -6 °C
